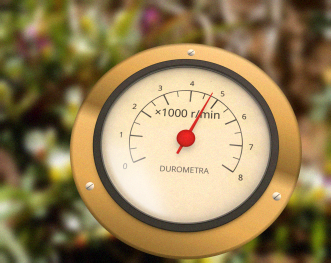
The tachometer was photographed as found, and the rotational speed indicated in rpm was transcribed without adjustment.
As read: 4750 rpm
